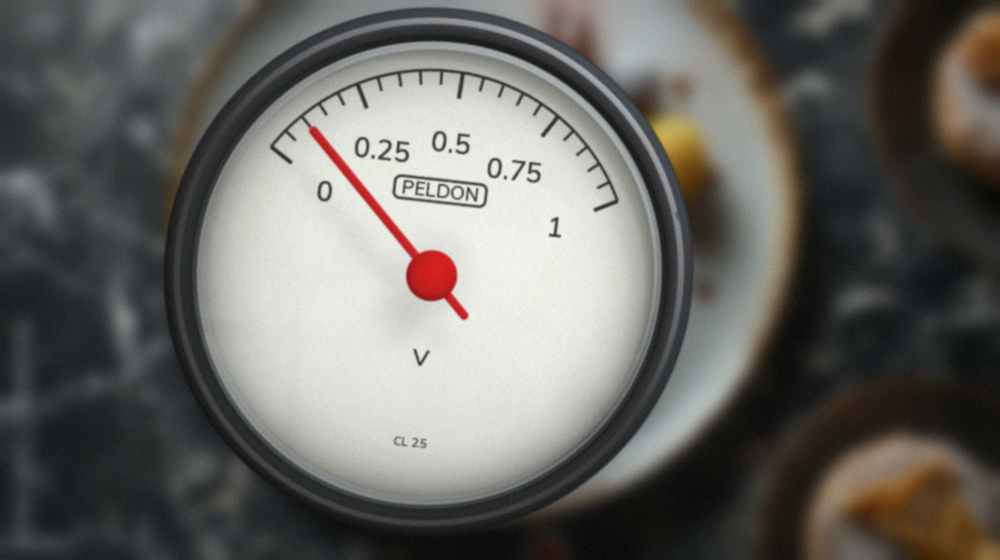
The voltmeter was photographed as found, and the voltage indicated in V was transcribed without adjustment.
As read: 0.1 V
